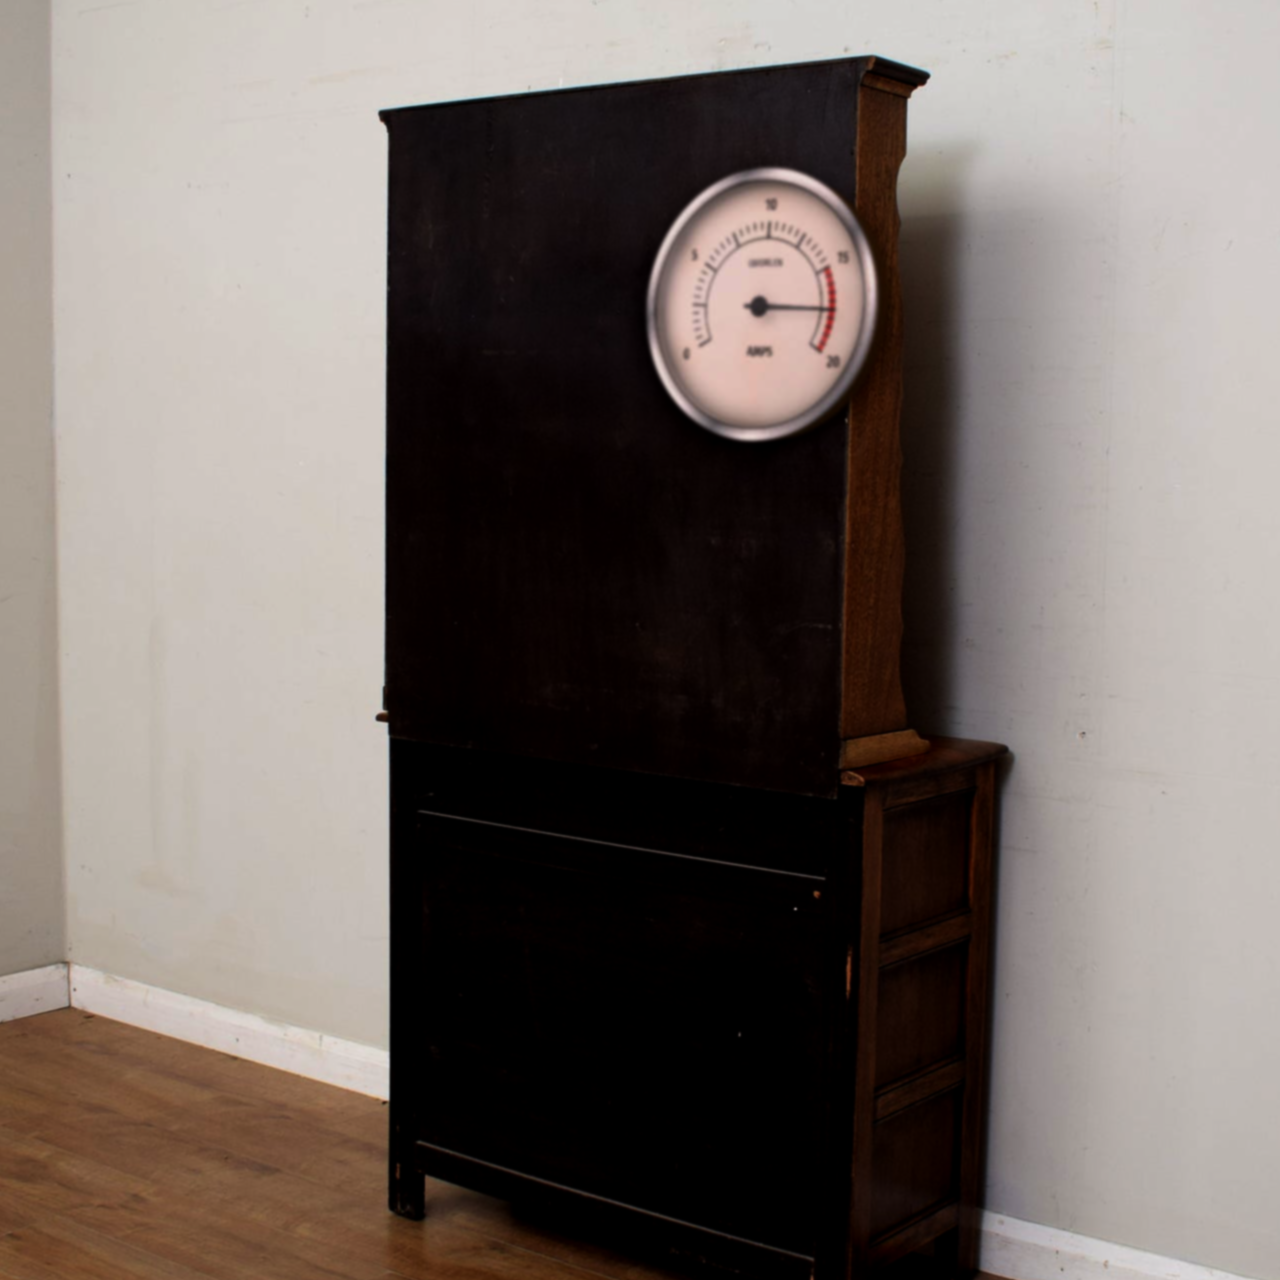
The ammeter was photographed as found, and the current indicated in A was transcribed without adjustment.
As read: 17.5 A
